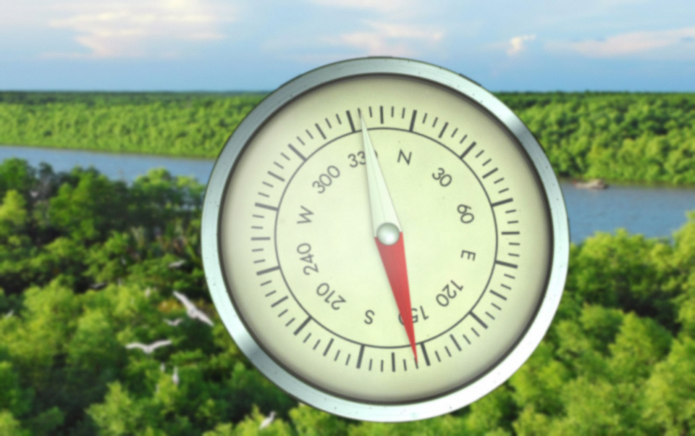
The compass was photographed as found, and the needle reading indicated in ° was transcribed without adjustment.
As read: 155 °
